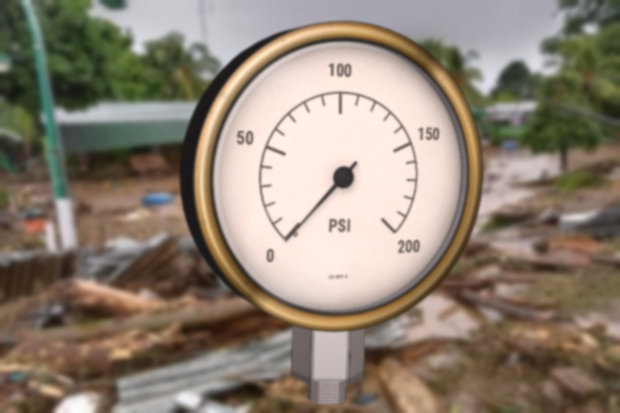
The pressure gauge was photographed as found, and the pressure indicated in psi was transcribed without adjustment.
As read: 0 psi
